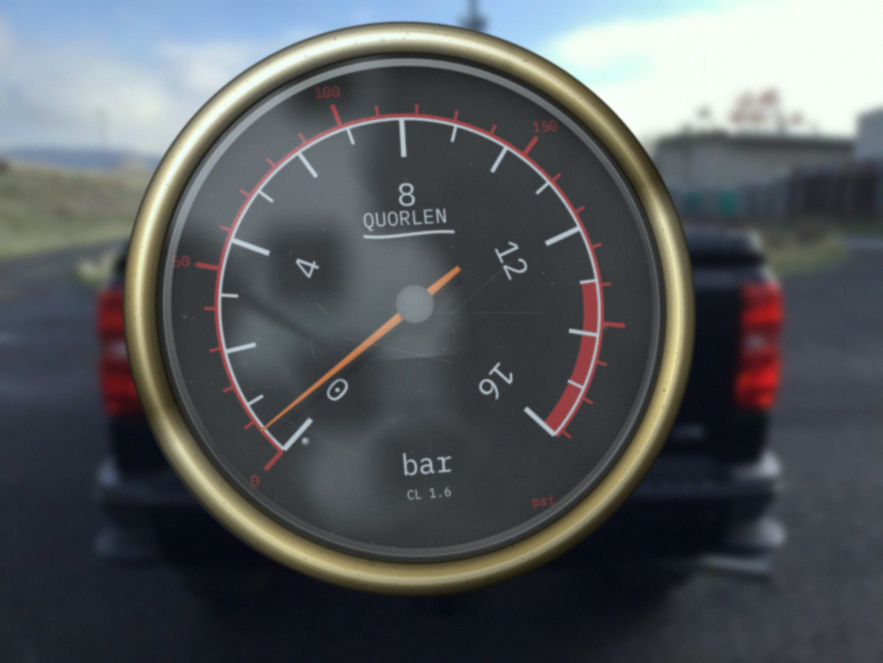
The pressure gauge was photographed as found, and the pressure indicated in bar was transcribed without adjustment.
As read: 0.5 bar
